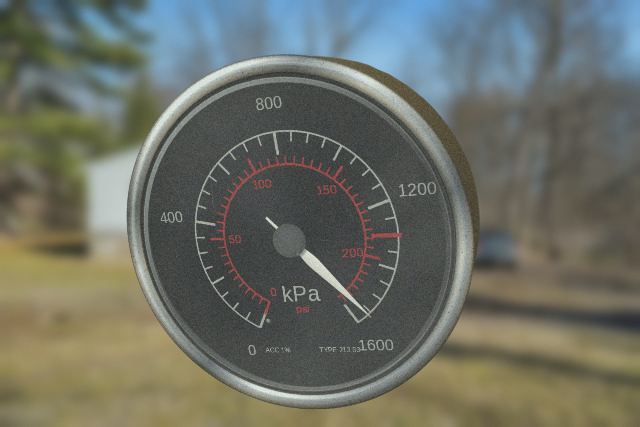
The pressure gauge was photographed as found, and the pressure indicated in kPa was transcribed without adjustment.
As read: 1550 kPa
